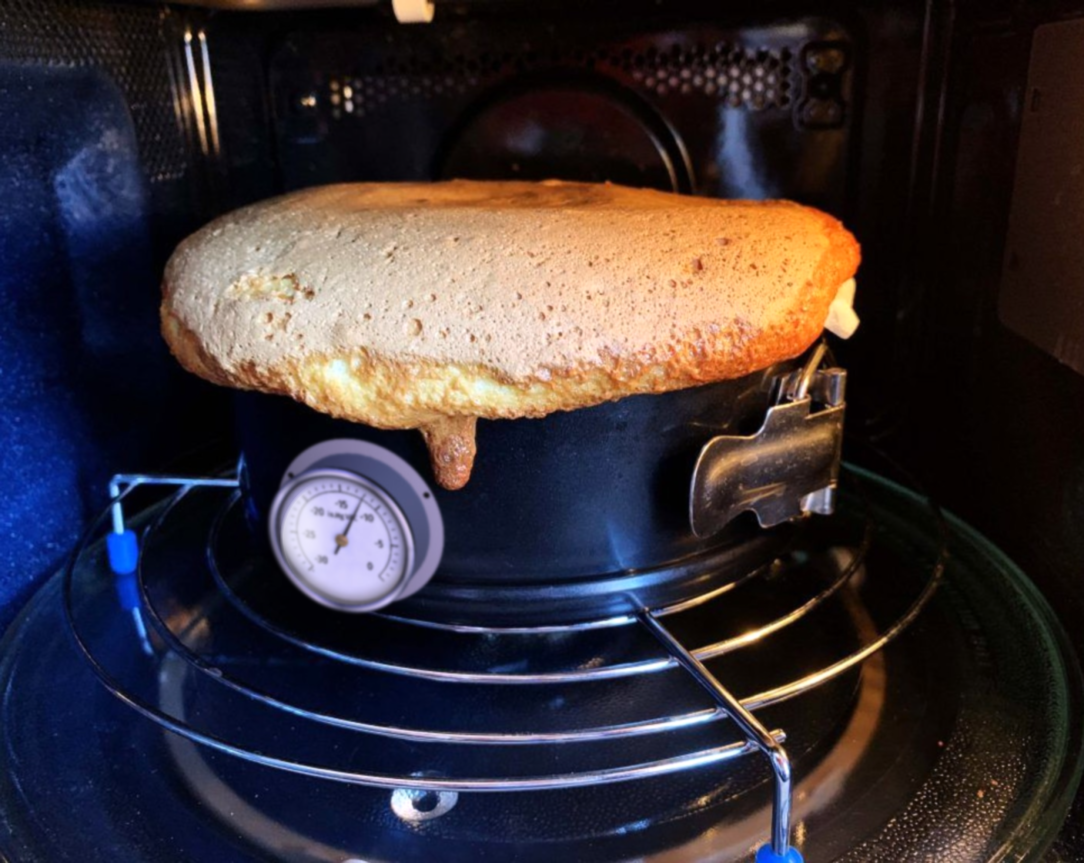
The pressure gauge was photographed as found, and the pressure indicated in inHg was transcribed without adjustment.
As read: -12 inHg
